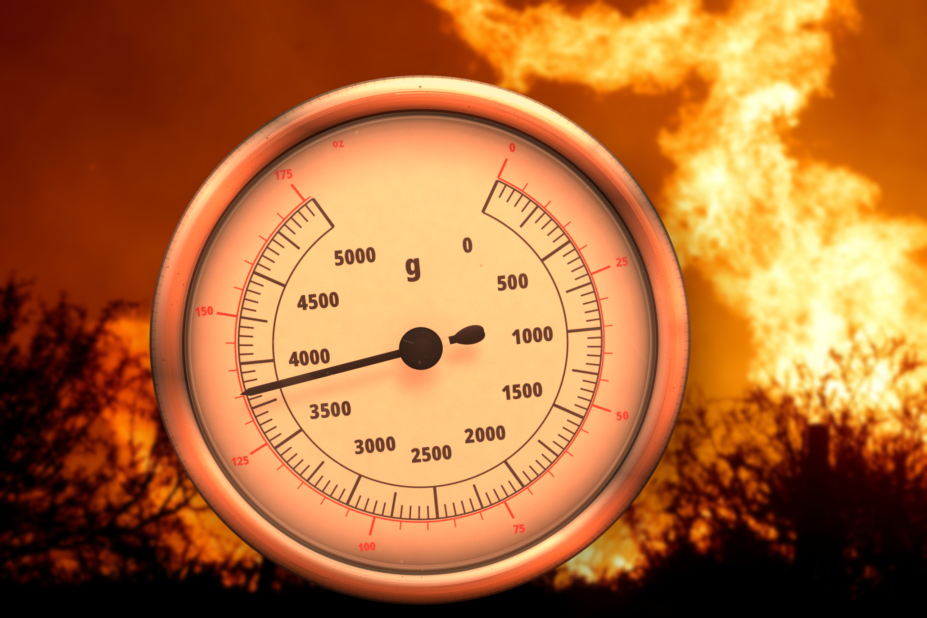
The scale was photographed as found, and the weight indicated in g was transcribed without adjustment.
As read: 3850 g
